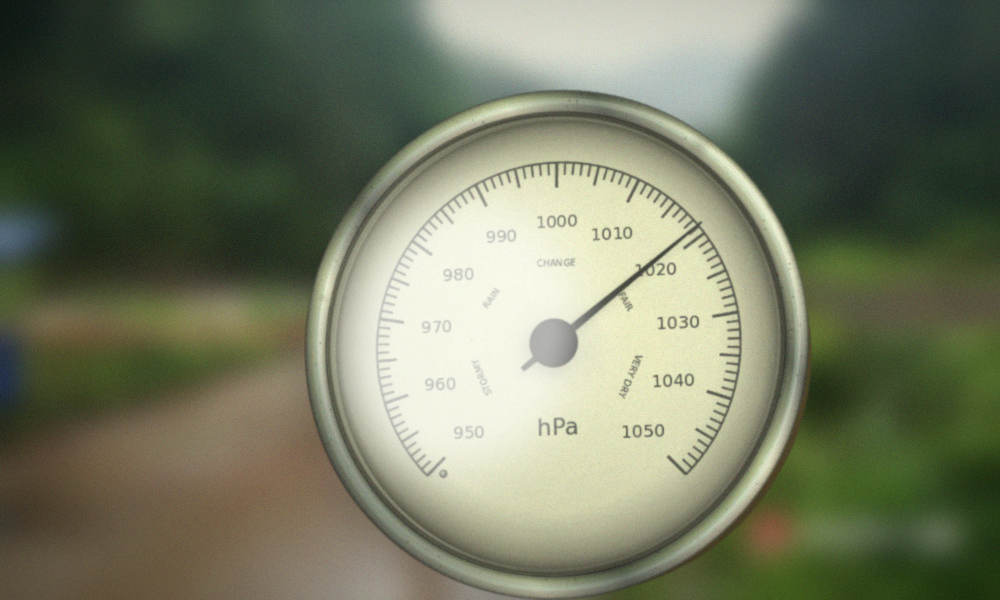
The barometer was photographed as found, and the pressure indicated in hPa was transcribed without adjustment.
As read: 1019 hPa
